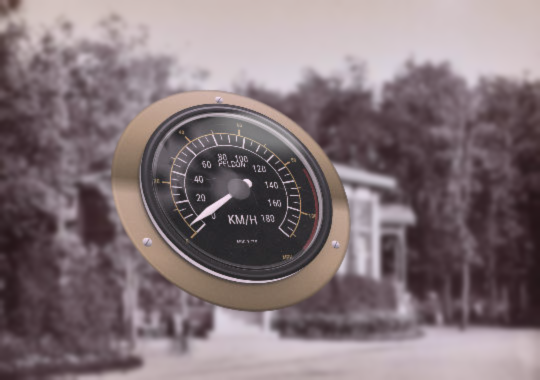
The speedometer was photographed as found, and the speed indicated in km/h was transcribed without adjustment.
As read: 5 km/h
